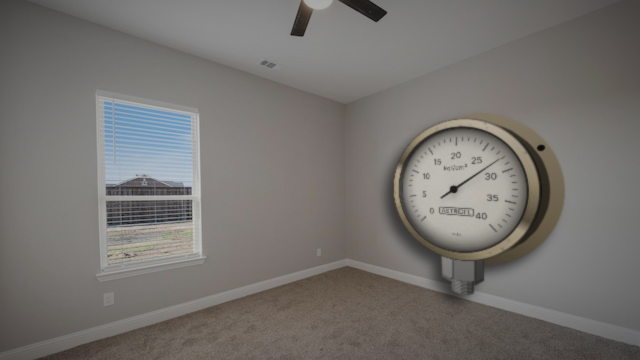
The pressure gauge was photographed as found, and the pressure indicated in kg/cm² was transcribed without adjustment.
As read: 28 kg/cm²
